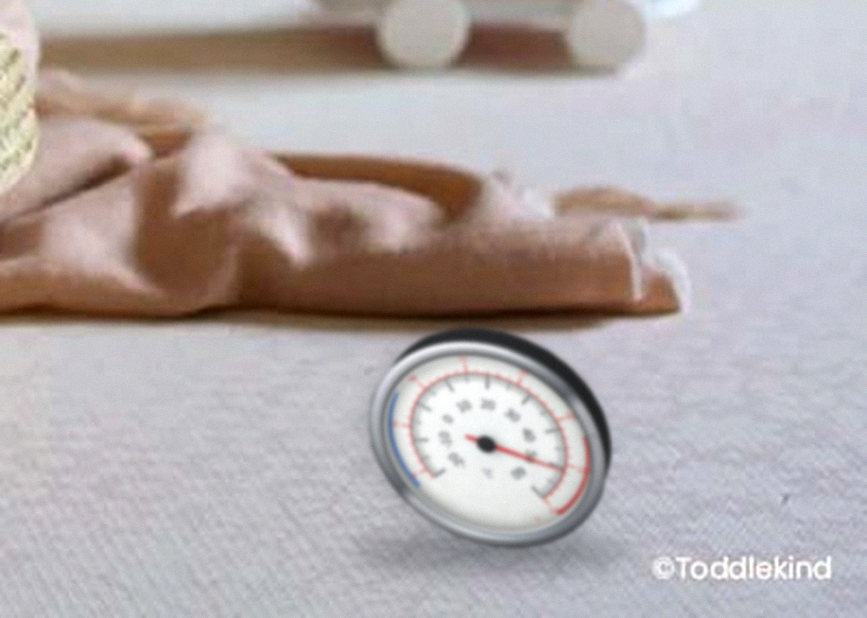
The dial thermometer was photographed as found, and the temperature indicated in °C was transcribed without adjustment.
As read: 50 °C
